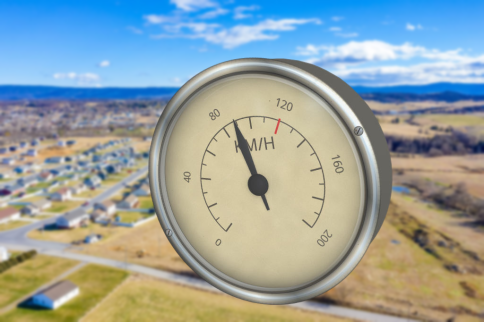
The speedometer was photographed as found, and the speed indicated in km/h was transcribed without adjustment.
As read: 90 km/h
